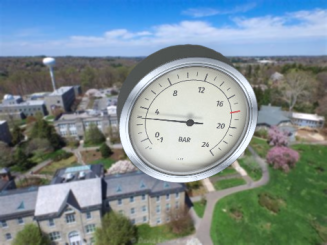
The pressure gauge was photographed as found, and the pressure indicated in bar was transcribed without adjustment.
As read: 3 bar
